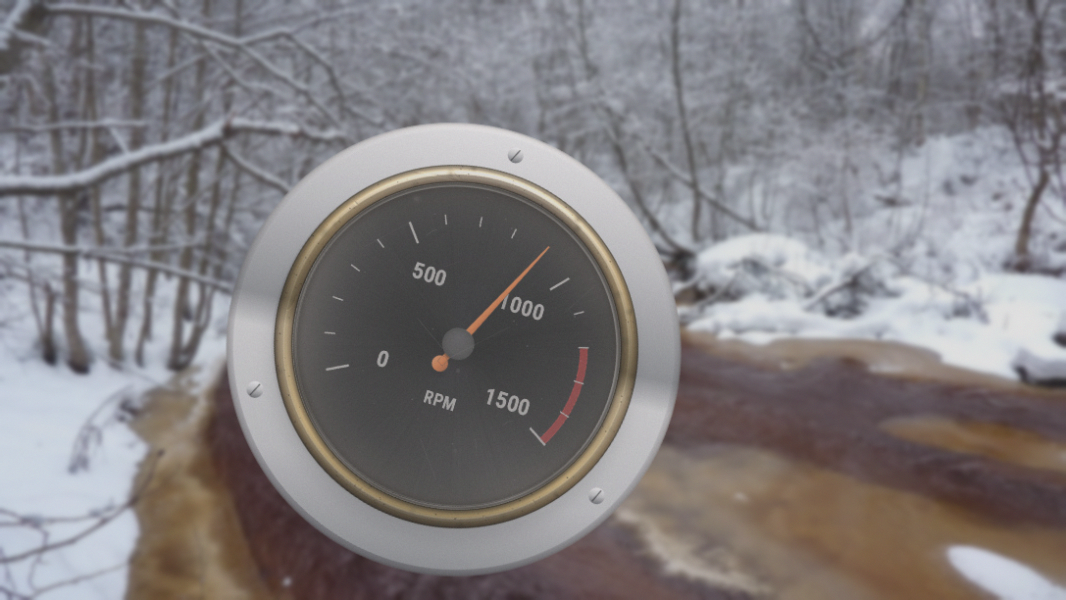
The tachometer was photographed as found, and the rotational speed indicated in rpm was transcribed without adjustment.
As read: 900 rpm
